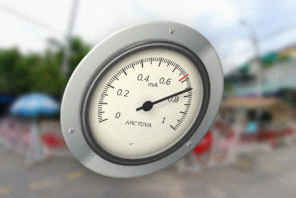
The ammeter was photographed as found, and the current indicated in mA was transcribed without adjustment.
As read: 0.75 mA
